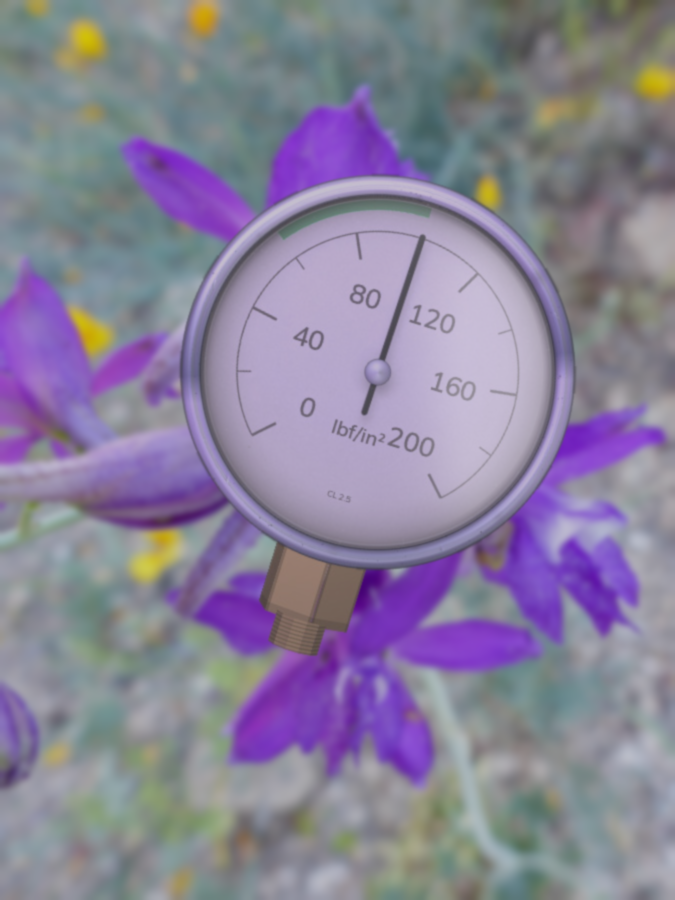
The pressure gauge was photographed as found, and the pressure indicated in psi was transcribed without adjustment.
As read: 100 psi
